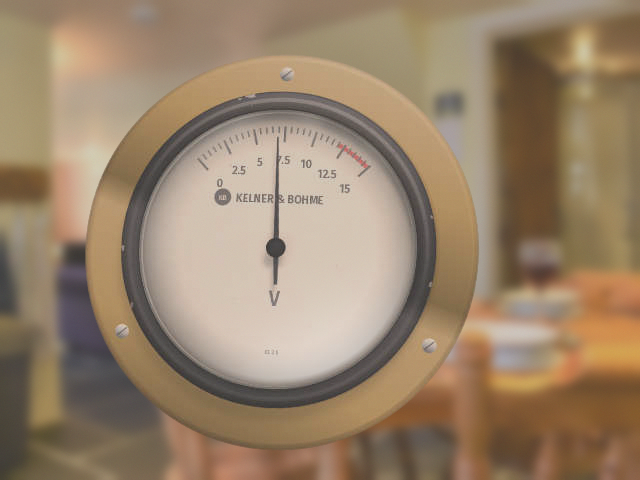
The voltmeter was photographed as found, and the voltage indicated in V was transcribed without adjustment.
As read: 7 V
